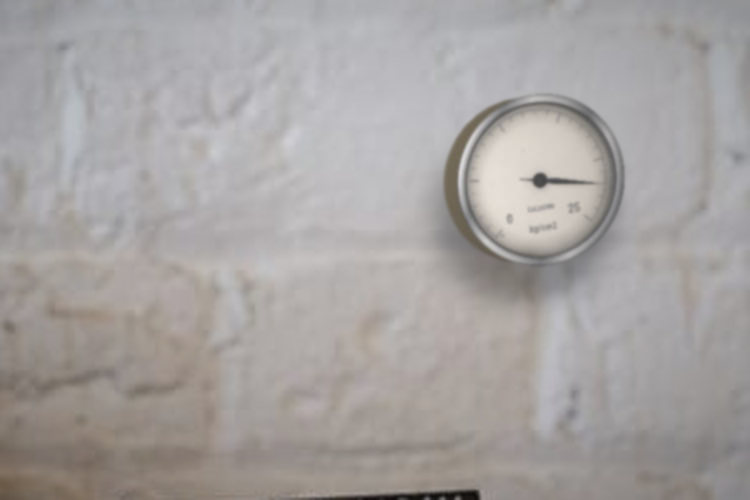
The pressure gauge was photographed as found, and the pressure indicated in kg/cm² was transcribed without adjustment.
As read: 22 kg/cm²
